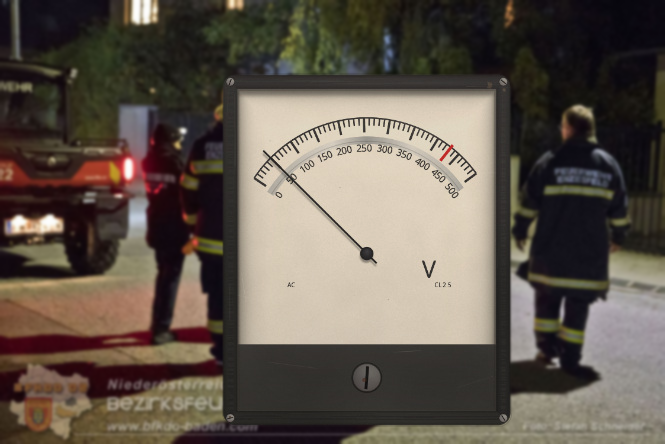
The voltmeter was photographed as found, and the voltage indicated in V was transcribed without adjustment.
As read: 50 V
